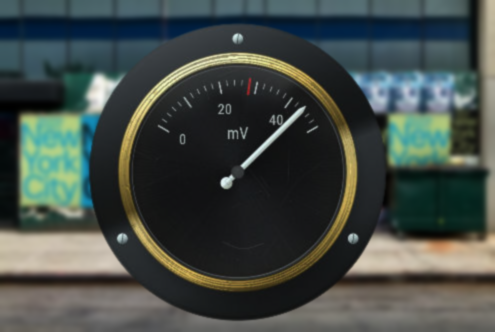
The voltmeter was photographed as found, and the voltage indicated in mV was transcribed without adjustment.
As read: 44 mV
